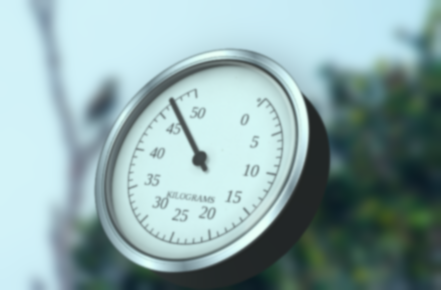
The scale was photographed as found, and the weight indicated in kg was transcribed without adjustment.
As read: 47 kg
